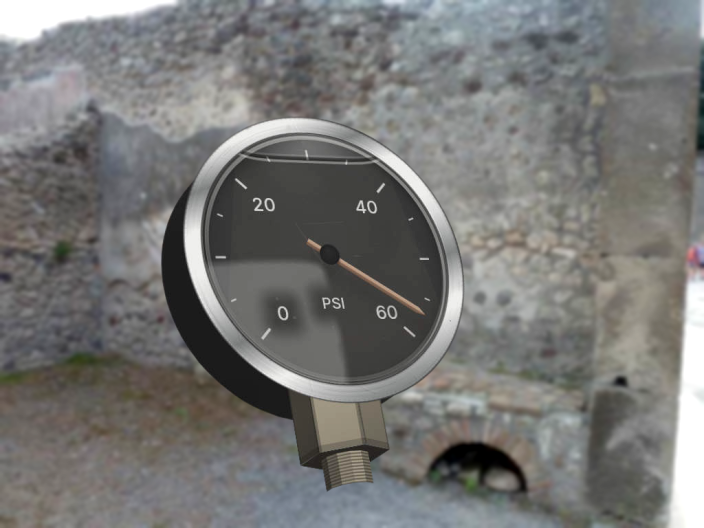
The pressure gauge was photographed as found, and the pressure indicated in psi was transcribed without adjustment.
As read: 57.5 psi
